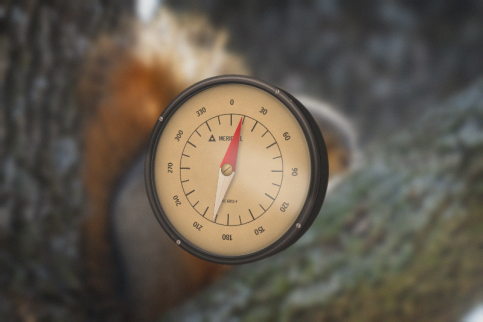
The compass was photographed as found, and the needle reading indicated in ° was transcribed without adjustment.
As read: 15 °
